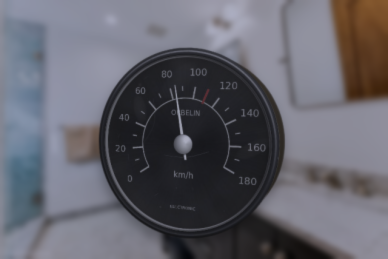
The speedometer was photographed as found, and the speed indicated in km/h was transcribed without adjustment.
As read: 85 km/h
